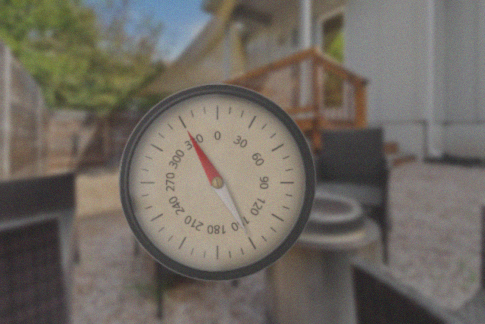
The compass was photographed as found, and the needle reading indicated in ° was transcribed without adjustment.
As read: 330 °
